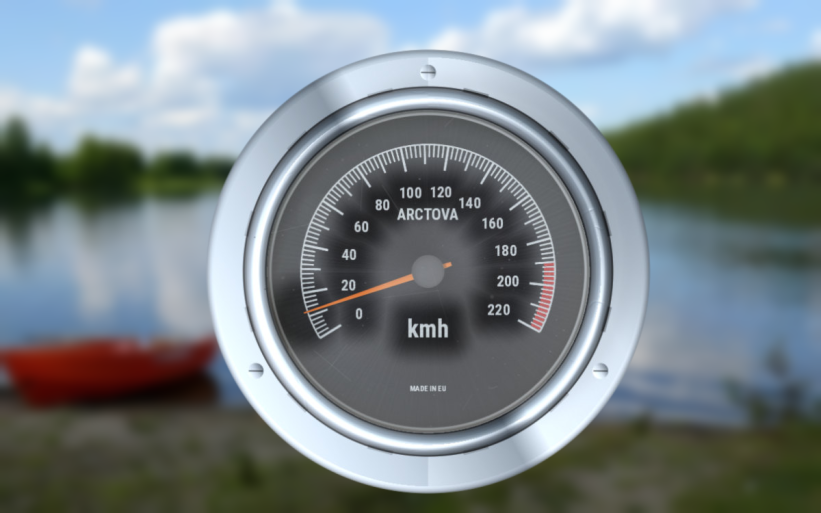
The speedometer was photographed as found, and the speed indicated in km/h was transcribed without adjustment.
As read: 12 km/h
